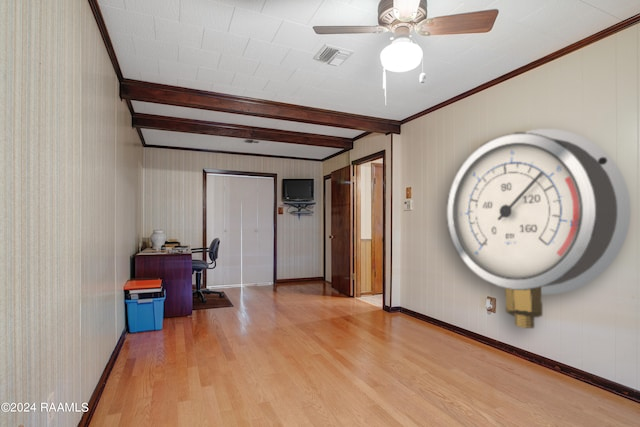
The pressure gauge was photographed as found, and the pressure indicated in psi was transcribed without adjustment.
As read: 110 psi
